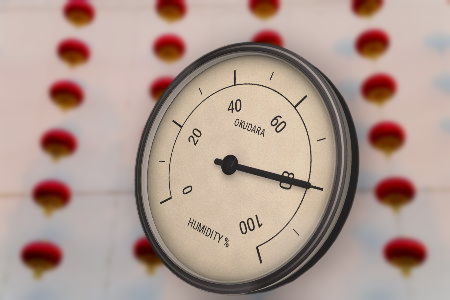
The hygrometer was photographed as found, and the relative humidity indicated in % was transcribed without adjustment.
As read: 80 %
